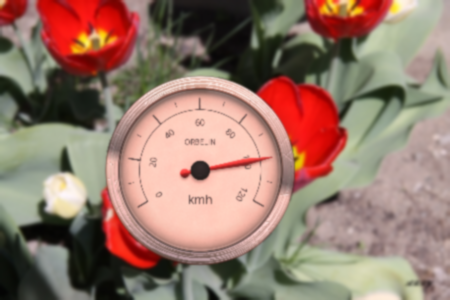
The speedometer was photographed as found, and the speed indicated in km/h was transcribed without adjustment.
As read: 100 km/h
